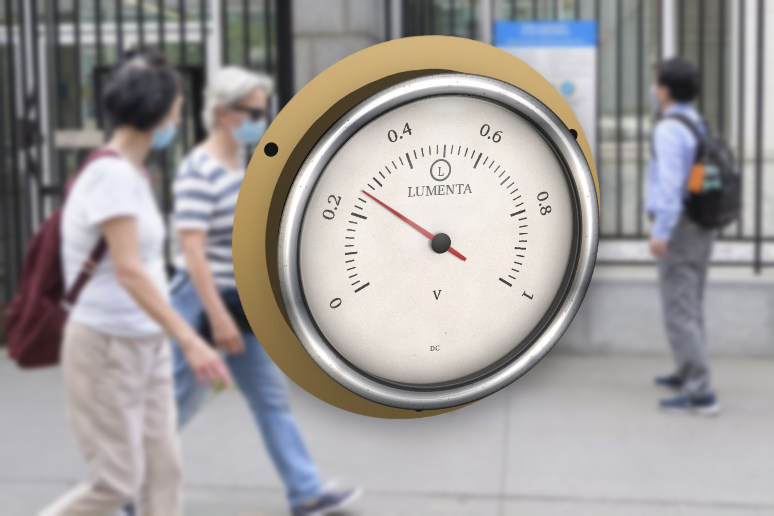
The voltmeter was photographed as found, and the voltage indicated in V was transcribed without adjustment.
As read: 0.26 V
